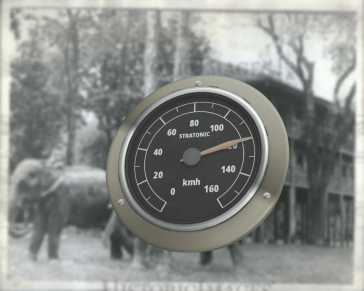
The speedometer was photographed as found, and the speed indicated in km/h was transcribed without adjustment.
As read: 120 km/h
